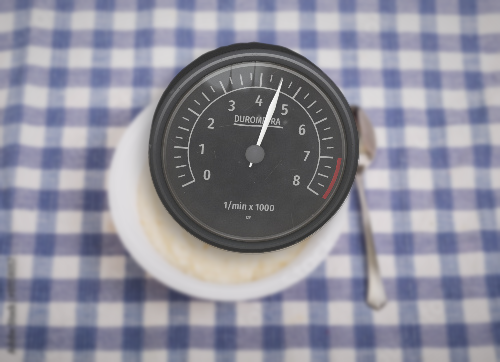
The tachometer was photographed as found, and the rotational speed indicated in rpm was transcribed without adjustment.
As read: 4500 rpm
